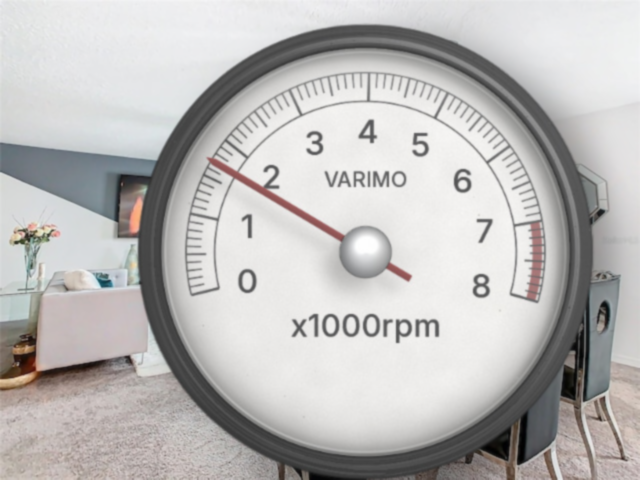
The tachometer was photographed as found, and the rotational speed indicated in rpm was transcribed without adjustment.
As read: 1700 rpm
